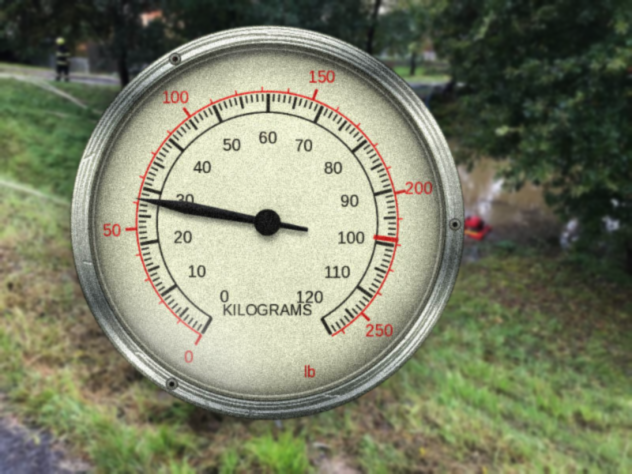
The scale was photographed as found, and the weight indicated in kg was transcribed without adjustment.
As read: 28 kg
